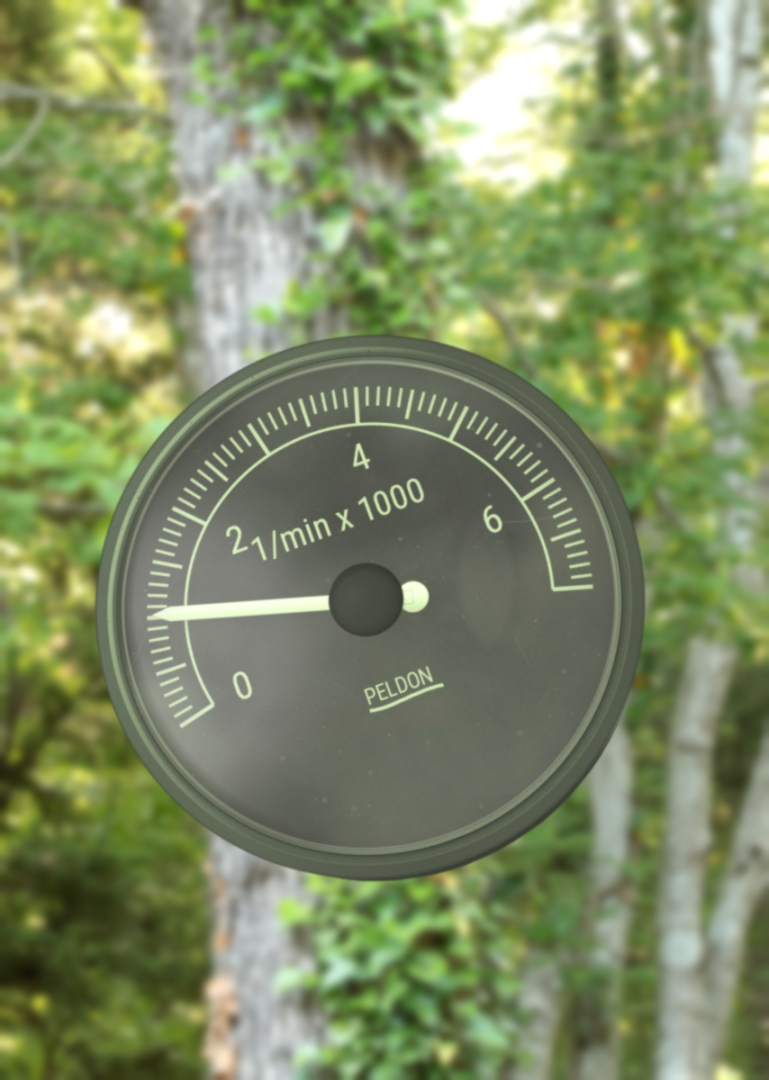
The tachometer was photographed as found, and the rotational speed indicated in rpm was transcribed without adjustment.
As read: 1000 rpm
